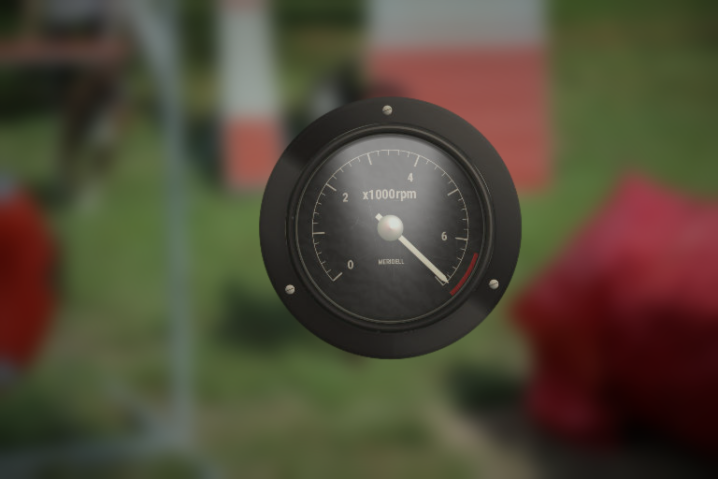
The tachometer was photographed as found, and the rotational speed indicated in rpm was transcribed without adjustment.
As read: 6900 rpm
